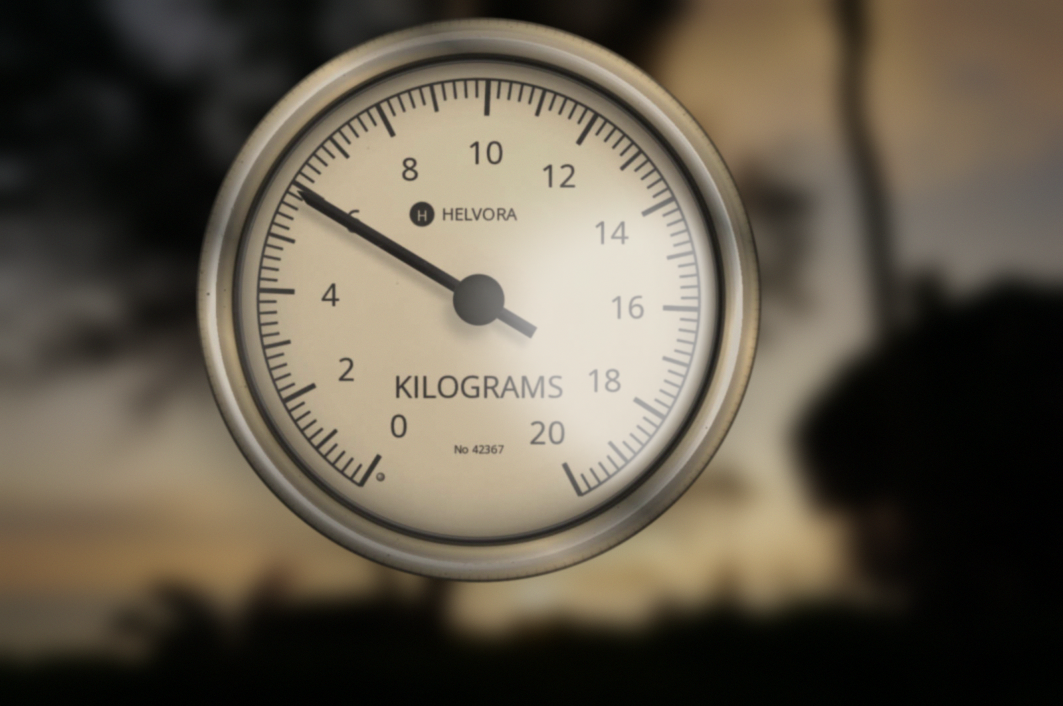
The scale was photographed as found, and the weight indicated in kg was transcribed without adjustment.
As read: 5.9 kg
